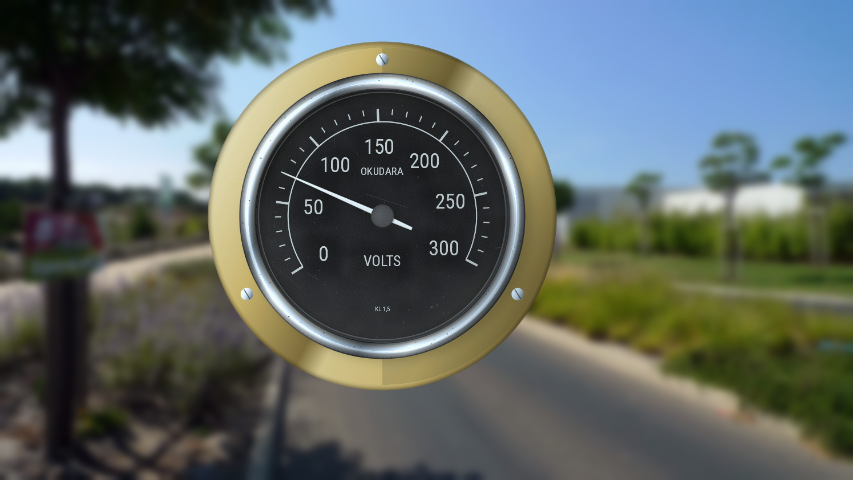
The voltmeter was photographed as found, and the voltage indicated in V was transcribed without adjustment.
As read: 70 V
